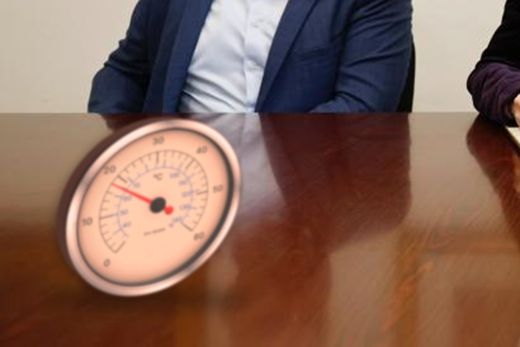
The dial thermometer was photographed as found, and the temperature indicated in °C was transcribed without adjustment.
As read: 18 °C
